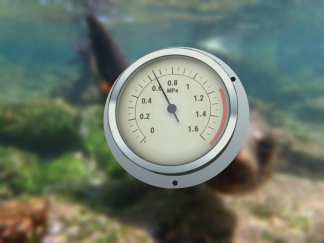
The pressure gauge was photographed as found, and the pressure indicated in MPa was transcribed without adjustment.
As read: 0.65 MPa
